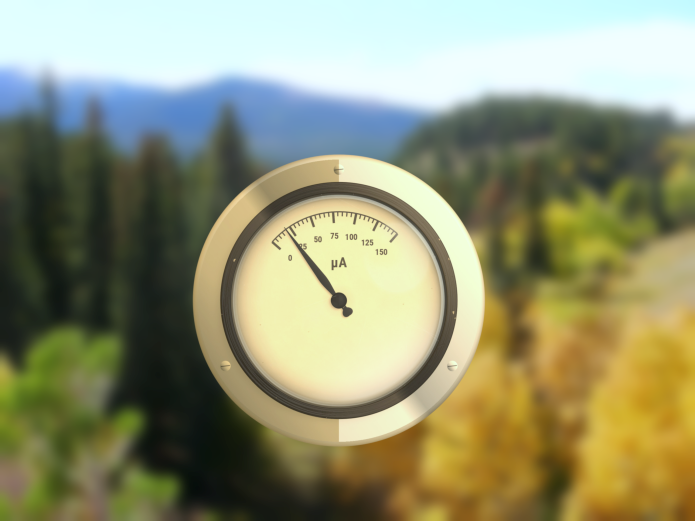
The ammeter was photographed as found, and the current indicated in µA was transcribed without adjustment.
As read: 20 µA
